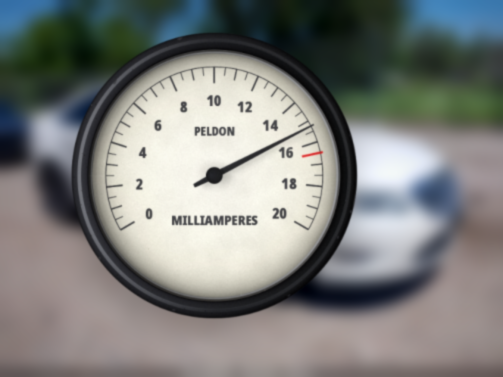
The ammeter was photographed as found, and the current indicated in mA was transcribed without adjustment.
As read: 15.25 mA
